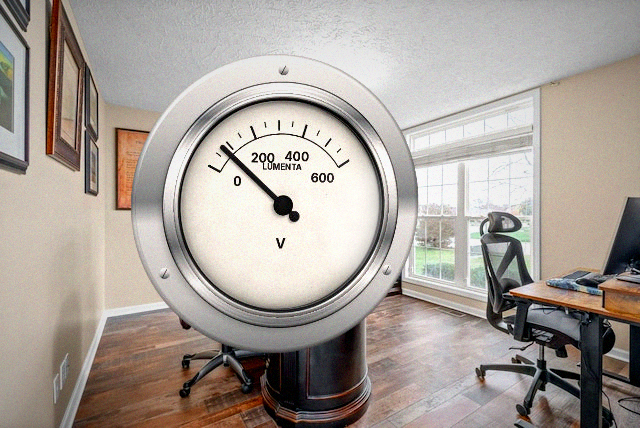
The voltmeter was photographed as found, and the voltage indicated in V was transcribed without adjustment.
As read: 75 V
